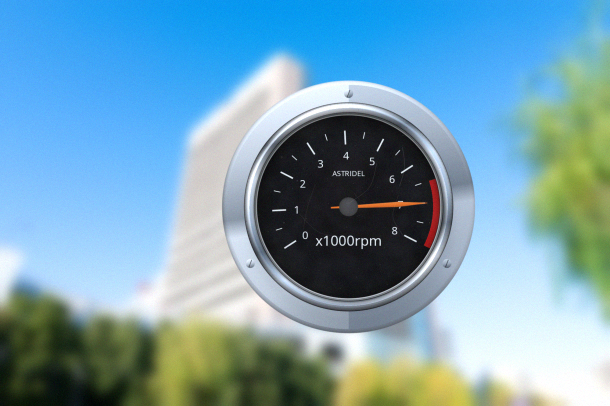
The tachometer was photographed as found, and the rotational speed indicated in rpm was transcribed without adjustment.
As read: 7000 rpm
